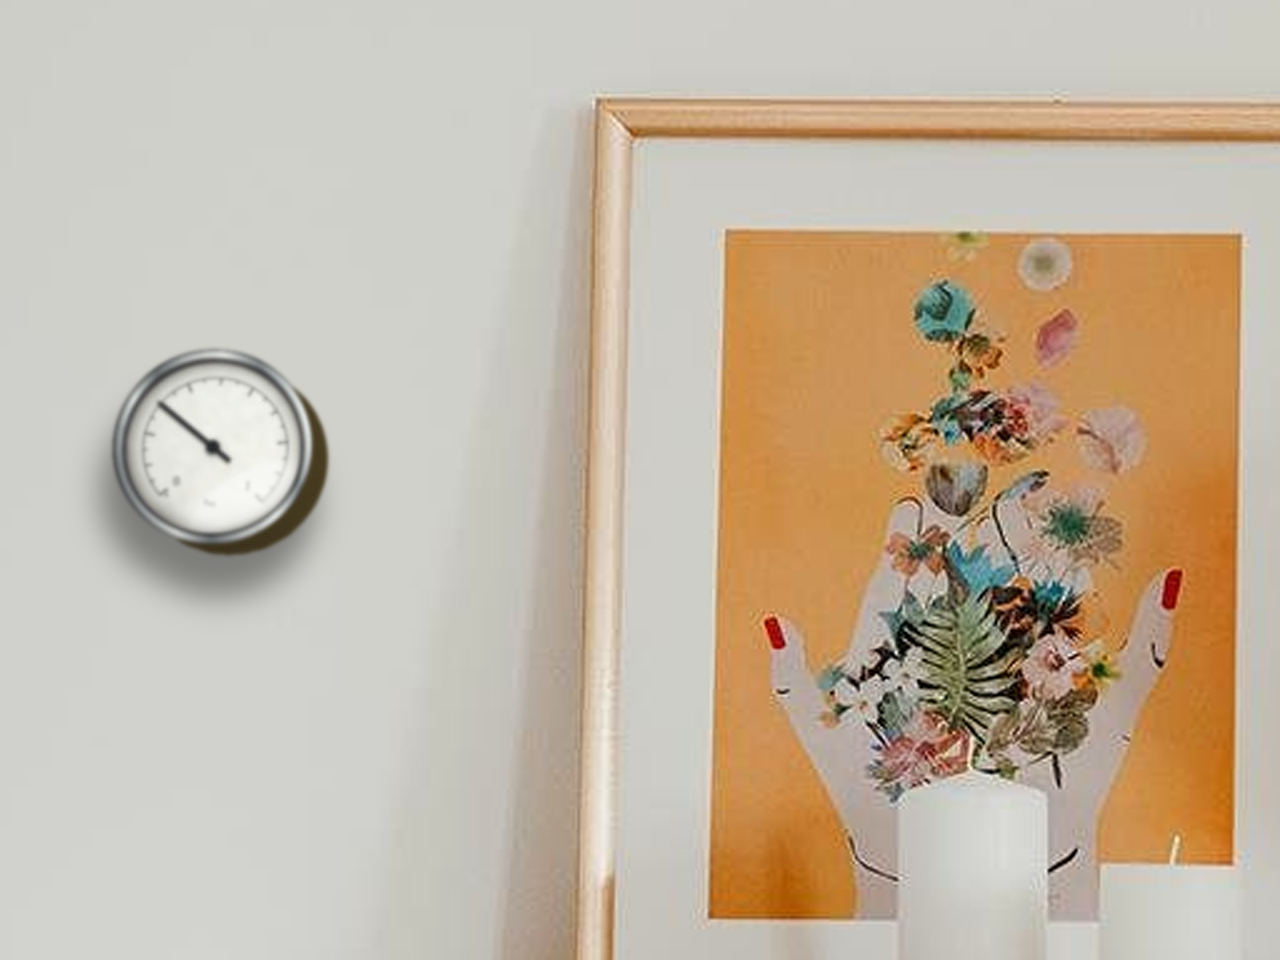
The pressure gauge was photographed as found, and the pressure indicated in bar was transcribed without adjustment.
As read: 0.3 bar
